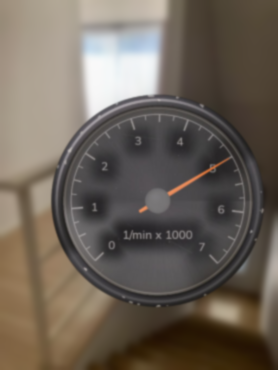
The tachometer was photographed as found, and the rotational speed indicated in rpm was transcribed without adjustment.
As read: 5000 rpm
